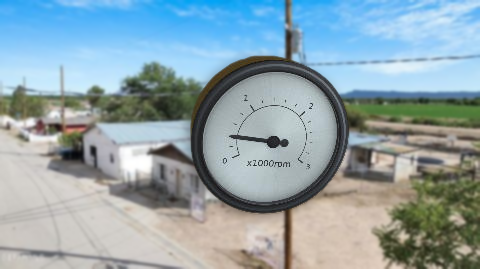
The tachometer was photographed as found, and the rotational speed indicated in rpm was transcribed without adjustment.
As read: 400 rpm
